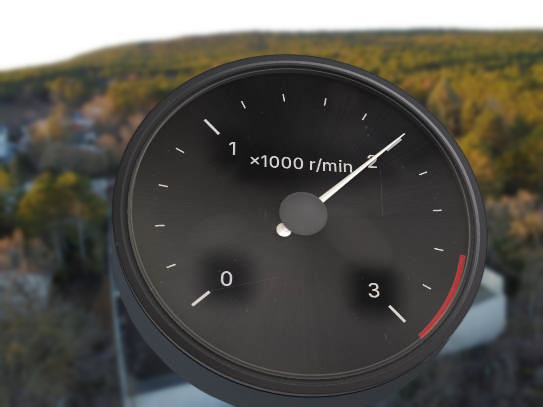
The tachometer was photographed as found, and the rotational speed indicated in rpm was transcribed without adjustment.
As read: 2000 rpm
